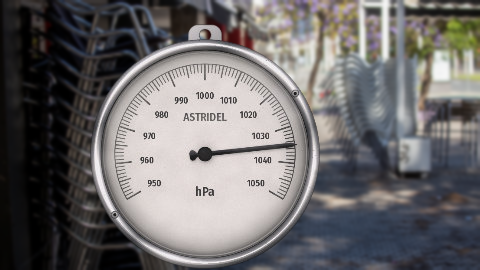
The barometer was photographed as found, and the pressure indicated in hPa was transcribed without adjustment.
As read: 1035 hPa
